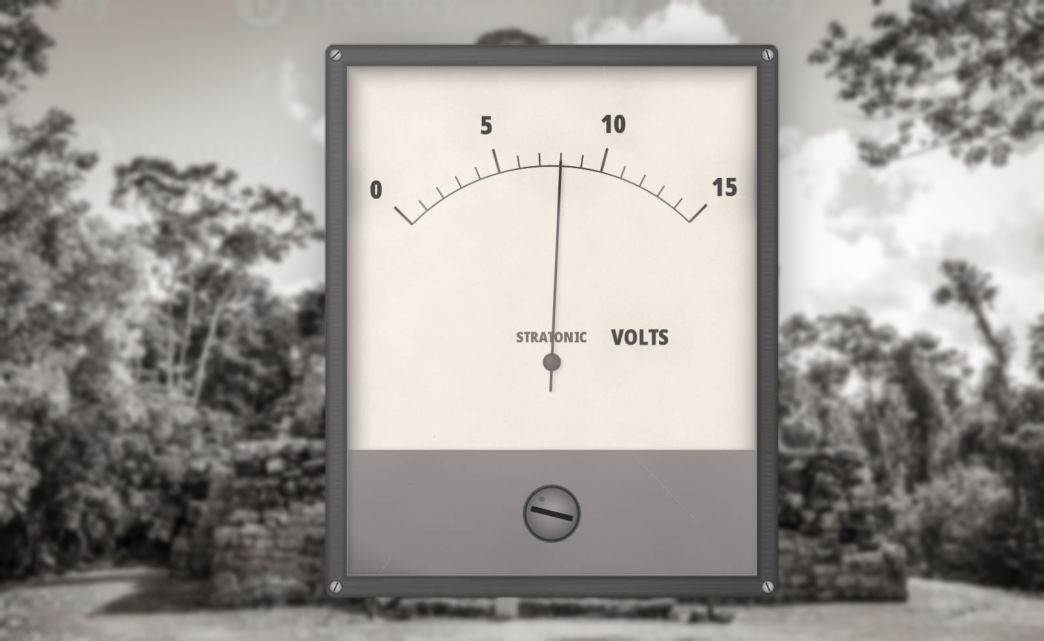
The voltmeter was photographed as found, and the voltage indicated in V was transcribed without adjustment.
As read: 8 V
